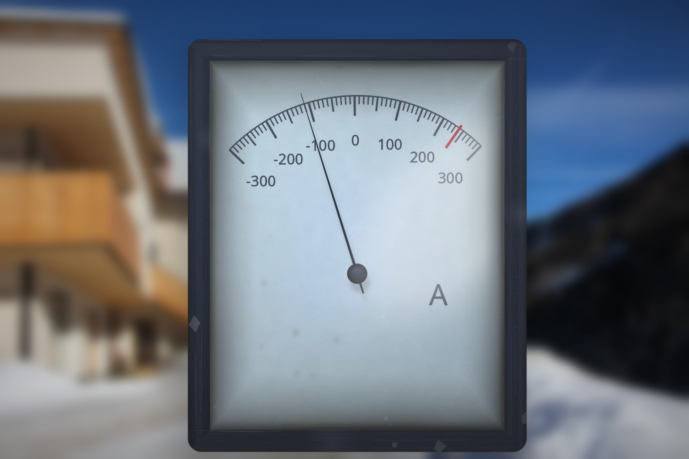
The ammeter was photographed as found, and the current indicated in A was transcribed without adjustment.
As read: -110 A
